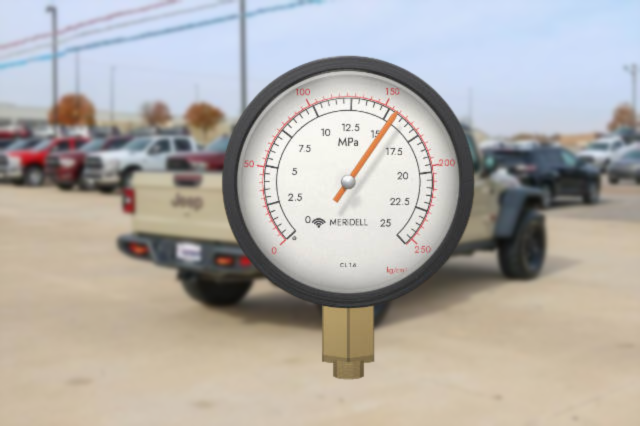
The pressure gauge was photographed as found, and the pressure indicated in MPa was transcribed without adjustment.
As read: 15.5 MPa
